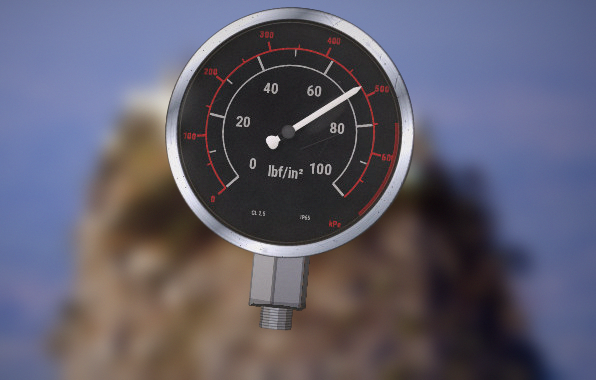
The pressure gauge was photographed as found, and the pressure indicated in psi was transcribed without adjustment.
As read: 70 psi
